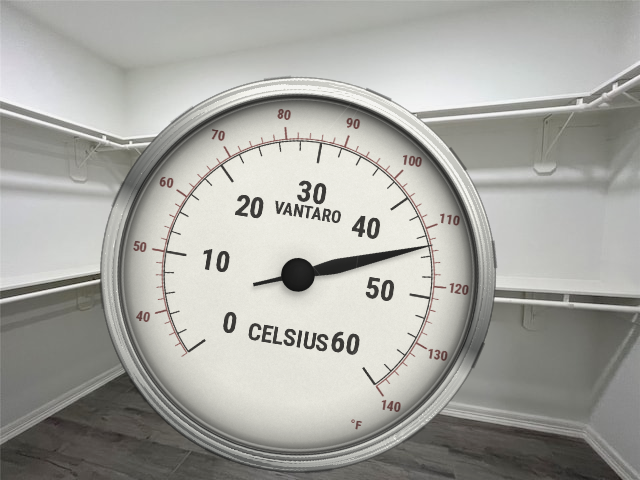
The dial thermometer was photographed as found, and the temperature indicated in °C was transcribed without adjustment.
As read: 45 °C
